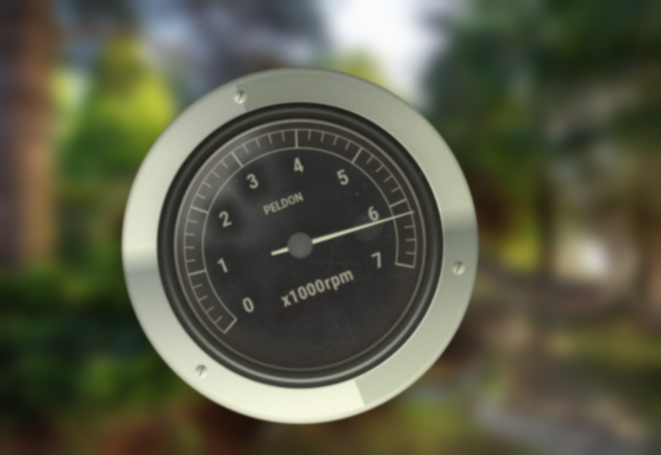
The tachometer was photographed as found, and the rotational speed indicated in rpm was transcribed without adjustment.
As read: 6200 rpm
